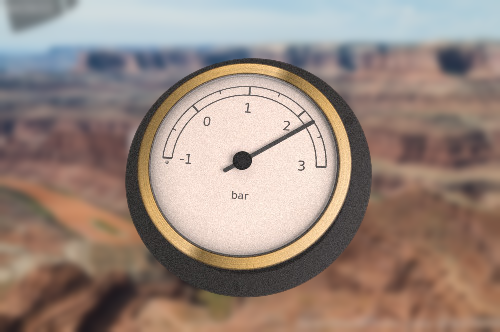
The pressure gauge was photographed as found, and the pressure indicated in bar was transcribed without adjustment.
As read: 2.25 bar
